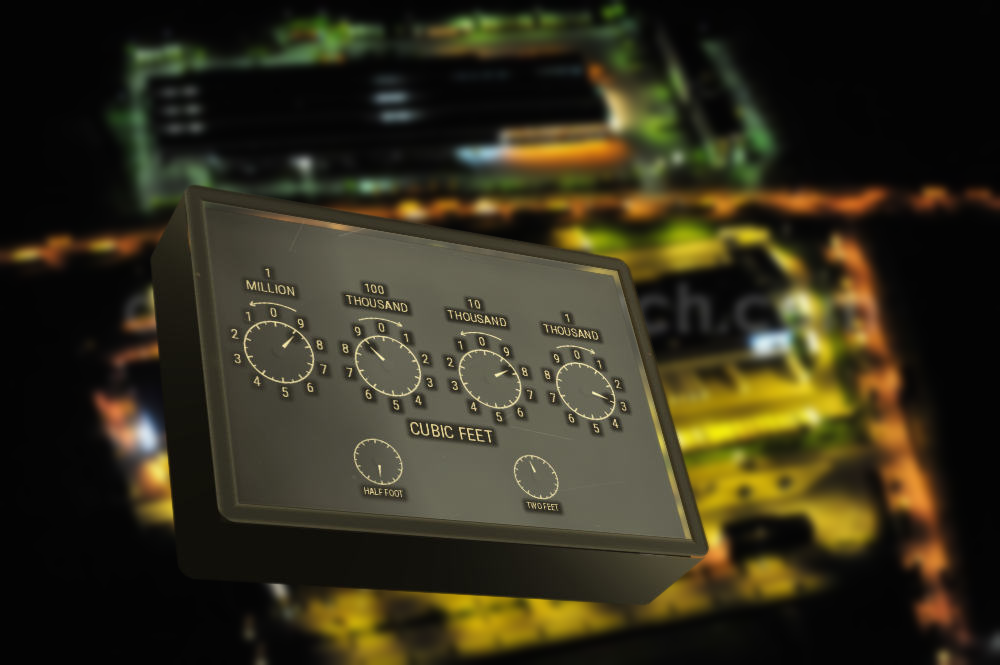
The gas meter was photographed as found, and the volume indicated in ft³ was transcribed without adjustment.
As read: 888300 ft³
